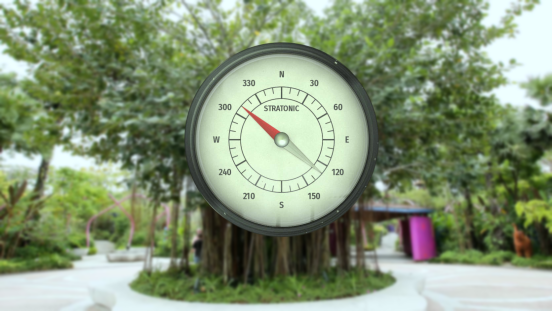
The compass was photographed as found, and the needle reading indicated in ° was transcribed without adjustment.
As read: 310 °
